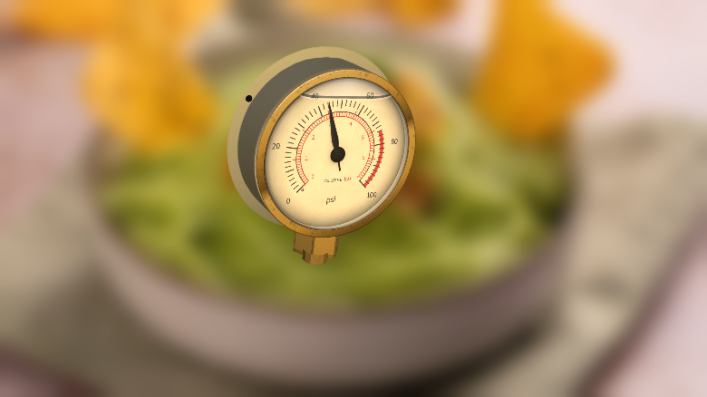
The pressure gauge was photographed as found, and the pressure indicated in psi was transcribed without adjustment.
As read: 44 psi
